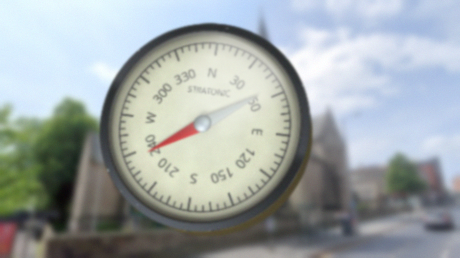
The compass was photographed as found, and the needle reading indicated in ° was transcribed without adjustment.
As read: 235 °
